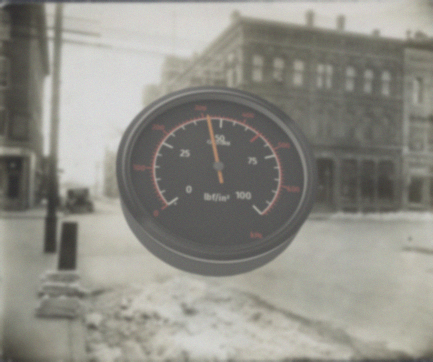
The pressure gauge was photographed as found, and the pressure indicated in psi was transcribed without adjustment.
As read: 45 psi
